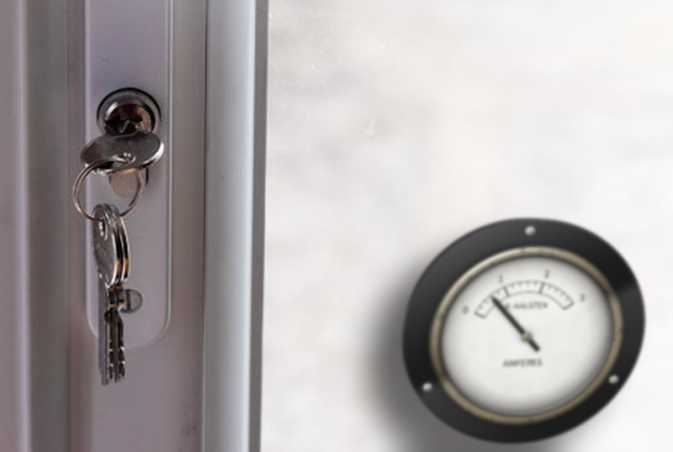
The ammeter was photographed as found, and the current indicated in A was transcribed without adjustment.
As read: 0.6 A
